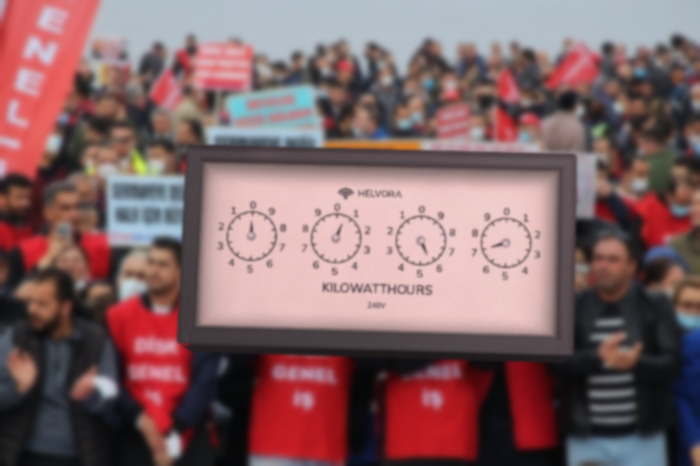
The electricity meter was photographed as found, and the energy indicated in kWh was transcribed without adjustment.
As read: 57 kWh
